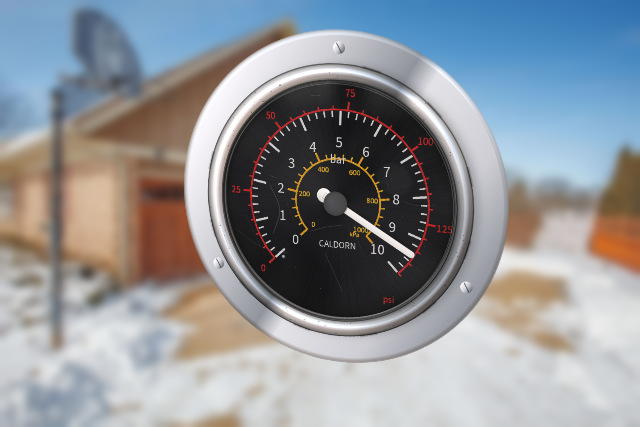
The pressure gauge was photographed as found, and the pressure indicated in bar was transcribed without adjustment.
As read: 9.4 bar
